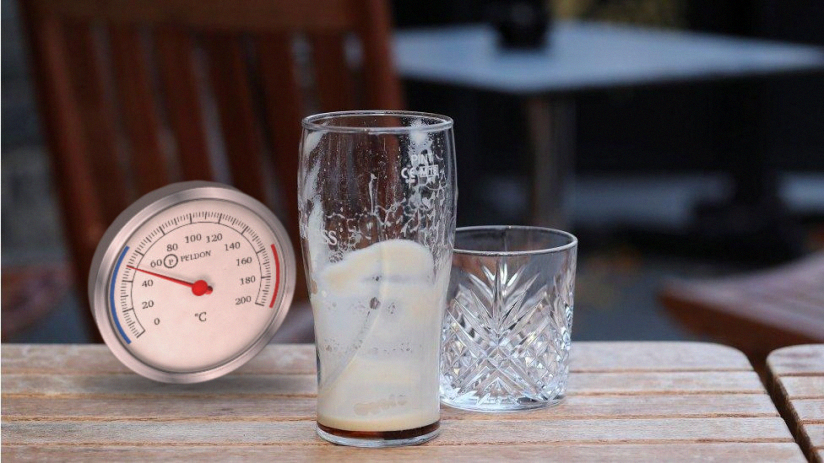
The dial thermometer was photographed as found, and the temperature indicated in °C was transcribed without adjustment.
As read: 50 °C
